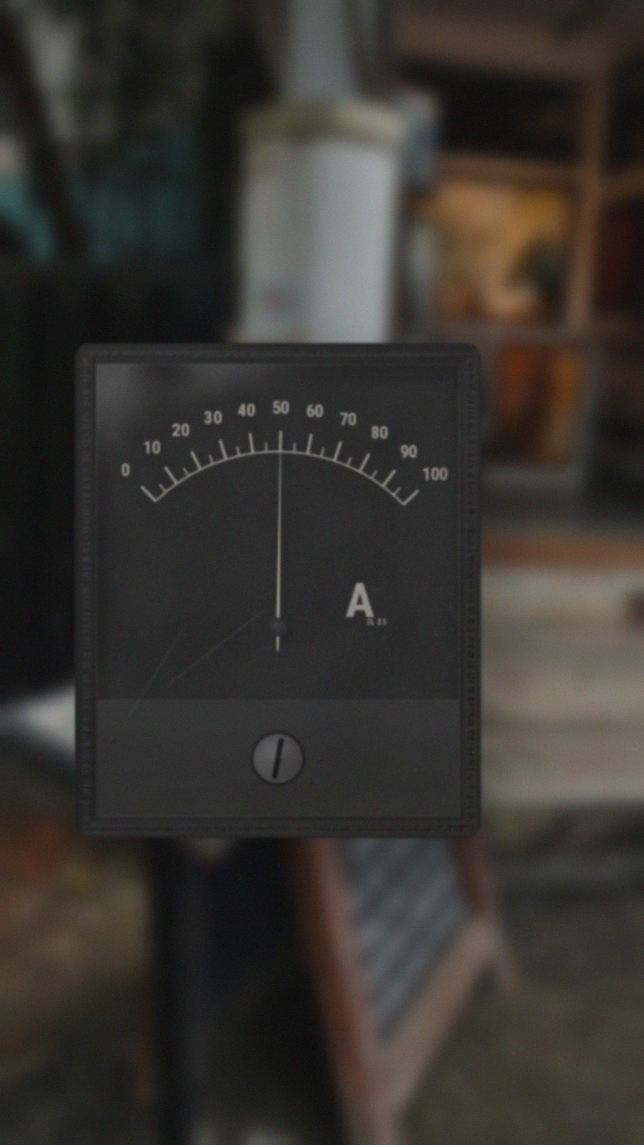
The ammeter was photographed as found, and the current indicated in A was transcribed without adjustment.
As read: 50 A
